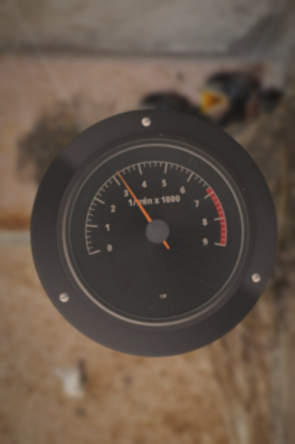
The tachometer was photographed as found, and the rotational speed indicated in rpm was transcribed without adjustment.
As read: 3200 rpm
